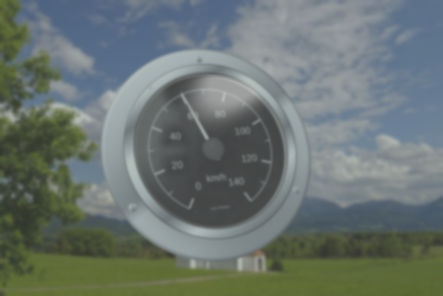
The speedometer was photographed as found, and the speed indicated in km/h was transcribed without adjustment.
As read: 60 km/h
